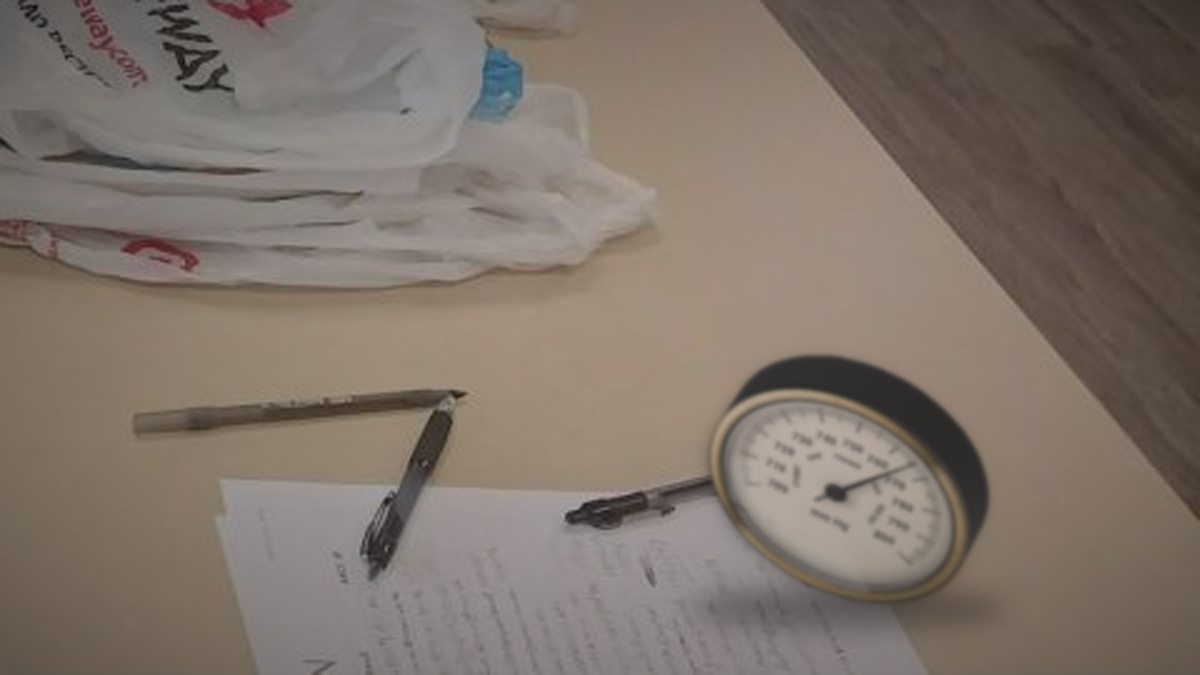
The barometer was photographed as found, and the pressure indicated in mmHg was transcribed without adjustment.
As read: 765 mmHg
